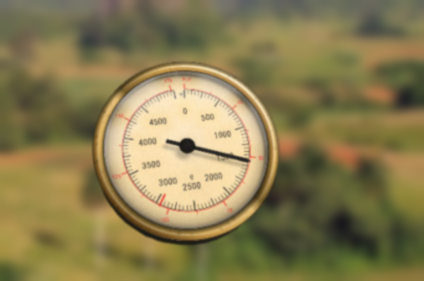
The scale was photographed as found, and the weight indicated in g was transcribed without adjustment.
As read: 1500 g
